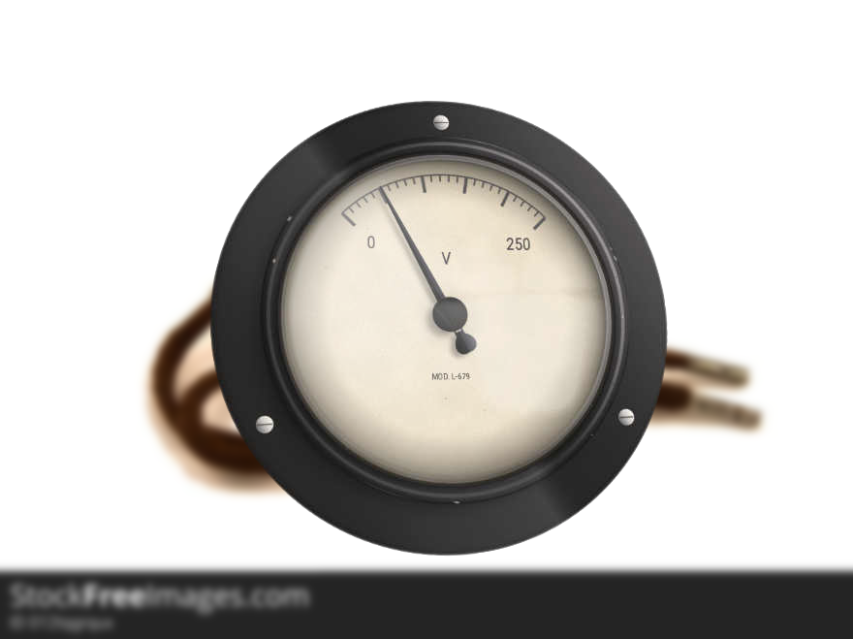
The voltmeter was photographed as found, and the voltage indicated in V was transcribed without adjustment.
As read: 50 V
